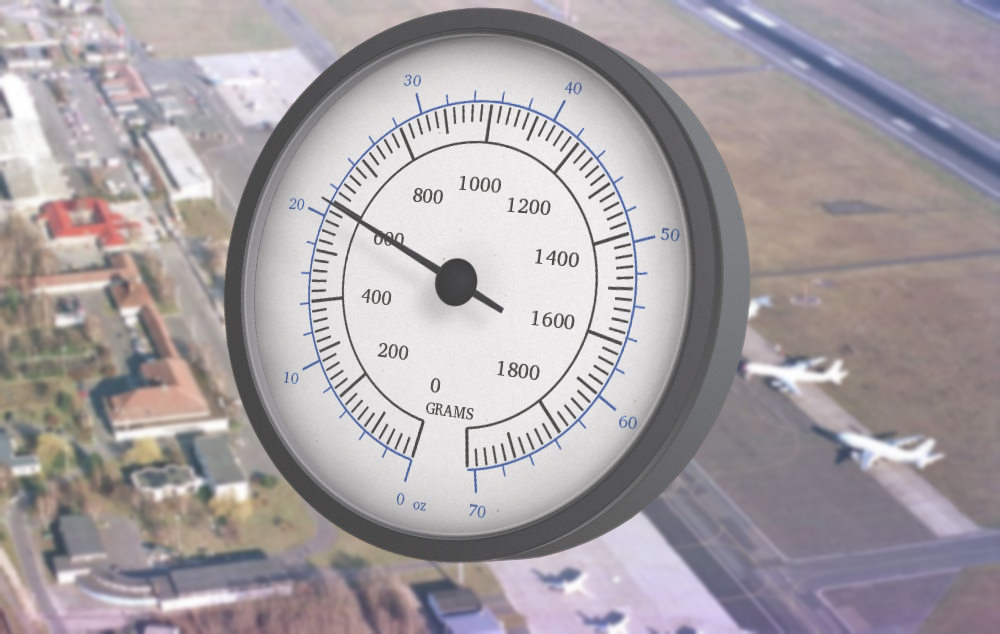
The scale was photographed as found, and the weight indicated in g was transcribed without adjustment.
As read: 600 g
